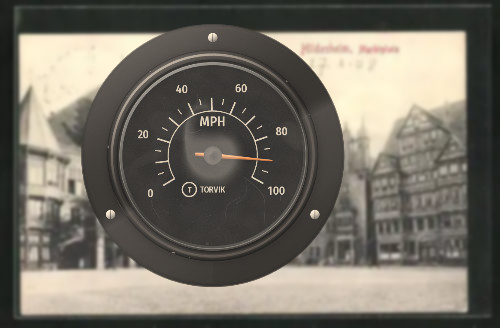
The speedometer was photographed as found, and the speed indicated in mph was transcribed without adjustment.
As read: 90 mph
